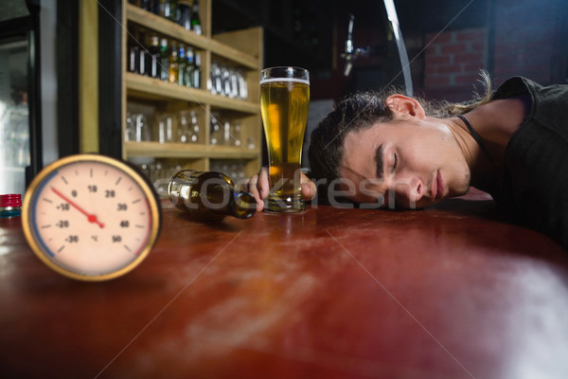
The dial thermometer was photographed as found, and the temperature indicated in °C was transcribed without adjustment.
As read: -5 °C
